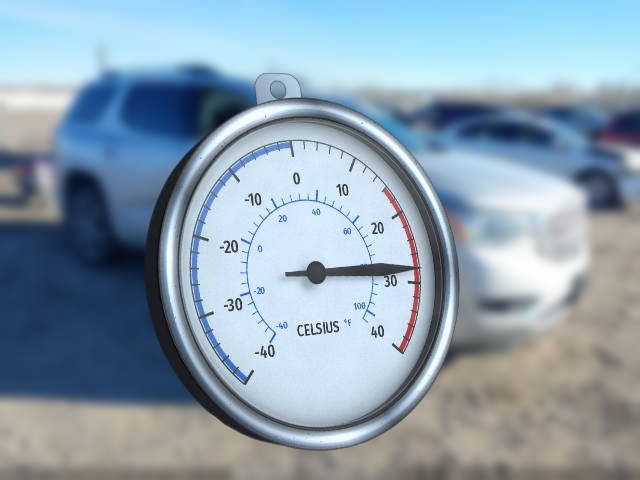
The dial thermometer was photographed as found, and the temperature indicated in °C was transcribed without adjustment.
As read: 28 °C
